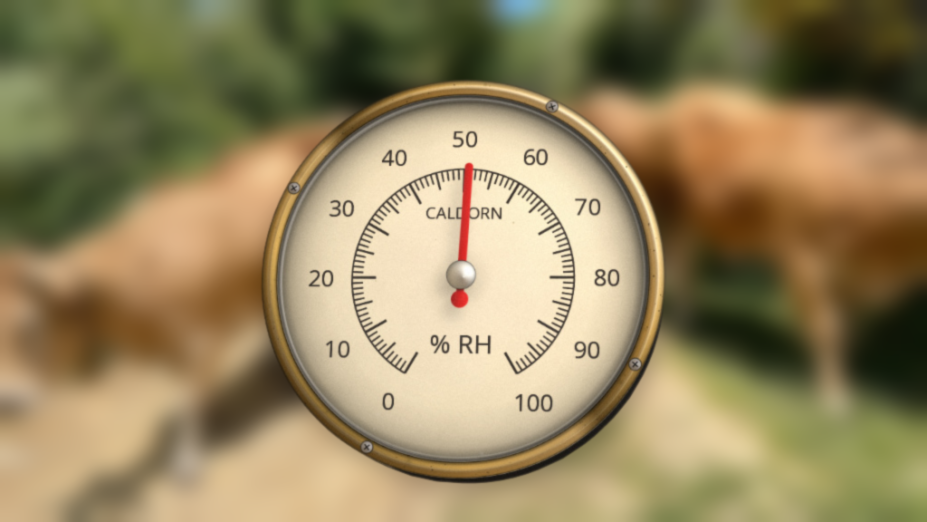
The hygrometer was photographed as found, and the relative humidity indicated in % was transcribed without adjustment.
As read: 51 %
